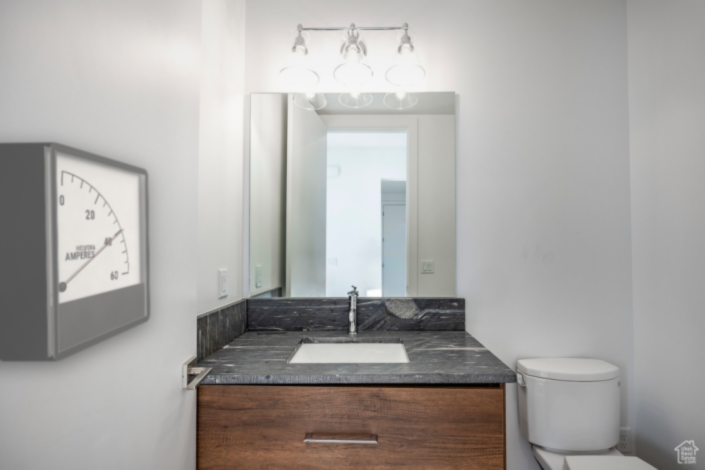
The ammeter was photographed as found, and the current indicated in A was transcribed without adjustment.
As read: 40 A
